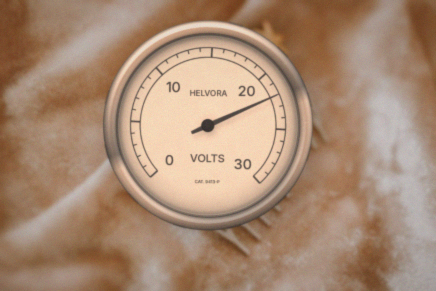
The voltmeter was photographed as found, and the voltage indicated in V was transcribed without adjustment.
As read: 22 V
